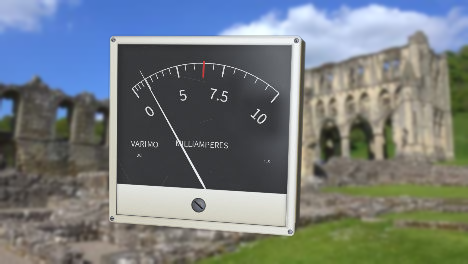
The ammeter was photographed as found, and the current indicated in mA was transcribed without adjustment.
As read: 2.5 mA
